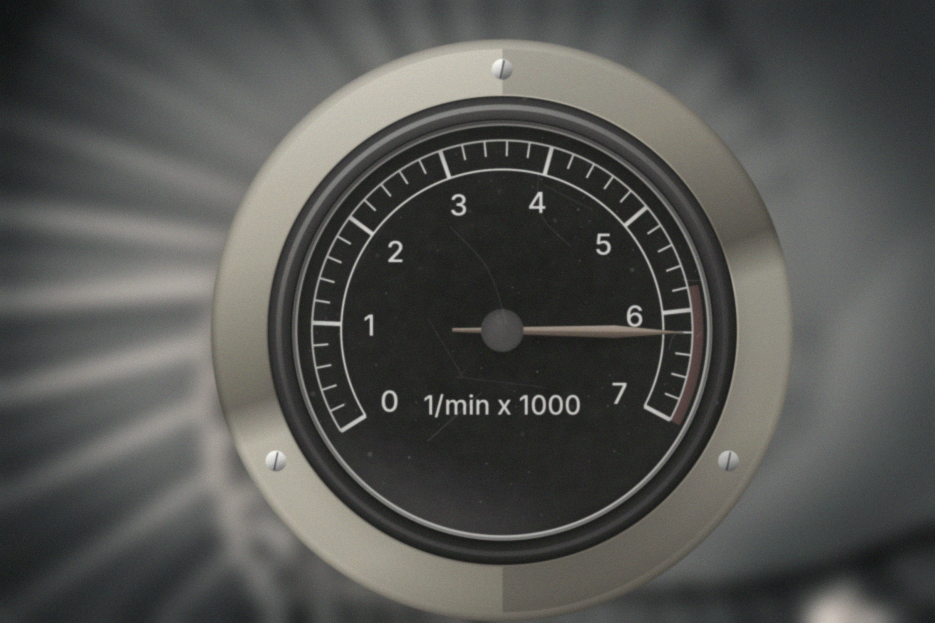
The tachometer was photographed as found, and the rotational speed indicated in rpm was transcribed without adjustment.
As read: 6200 rpm
